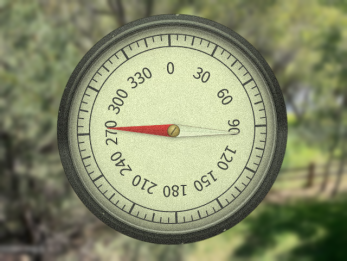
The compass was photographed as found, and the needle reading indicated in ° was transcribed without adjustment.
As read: 275 °
